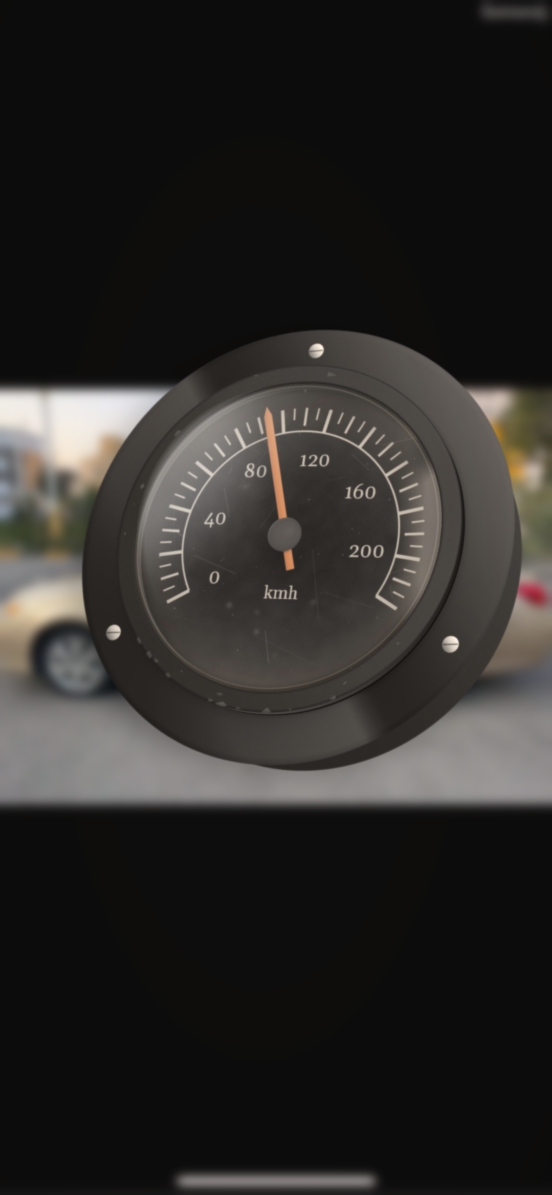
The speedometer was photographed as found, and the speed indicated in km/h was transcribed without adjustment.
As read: 95 km/h
